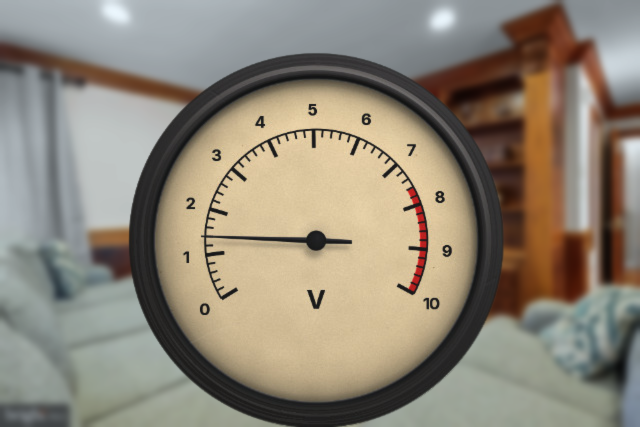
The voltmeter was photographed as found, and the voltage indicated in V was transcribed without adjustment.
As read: 1.4 V
